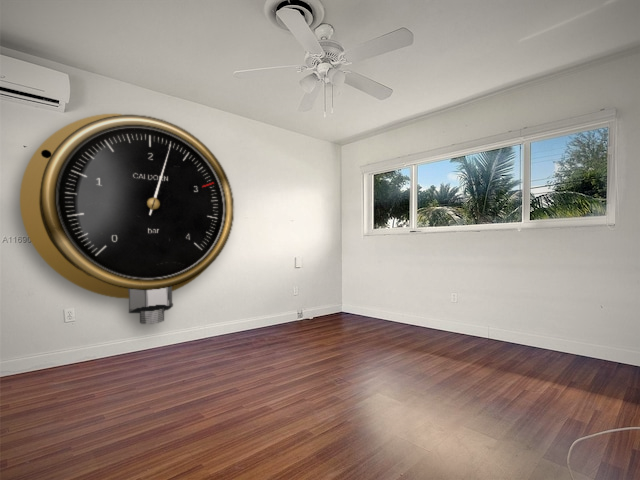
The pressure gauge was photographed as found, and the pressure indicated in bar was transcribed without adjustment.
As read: 2.25 bar
